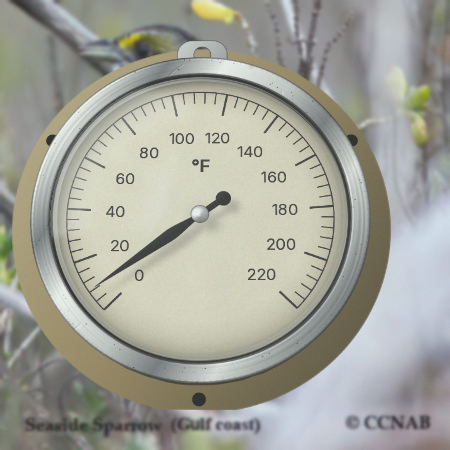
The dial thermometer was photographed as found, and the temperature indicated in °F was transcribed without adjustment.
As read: 8 °F
